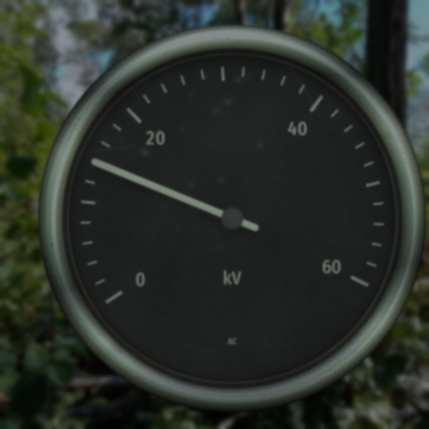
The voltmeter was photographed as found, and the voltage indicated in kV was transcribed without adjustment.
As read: 14 kV
